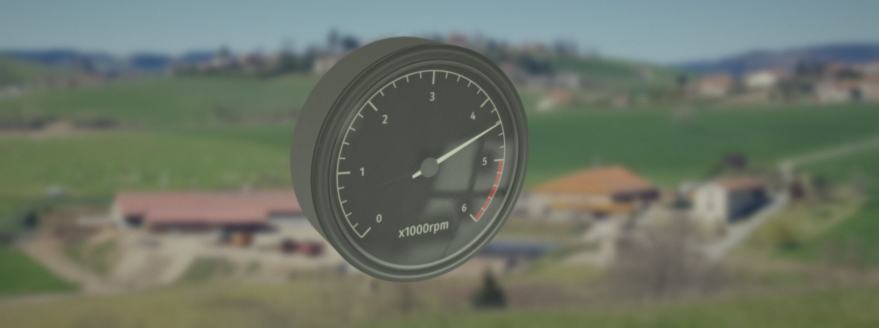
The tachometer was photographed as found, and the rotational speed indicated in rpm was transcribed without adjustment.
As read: 4400 rpm
